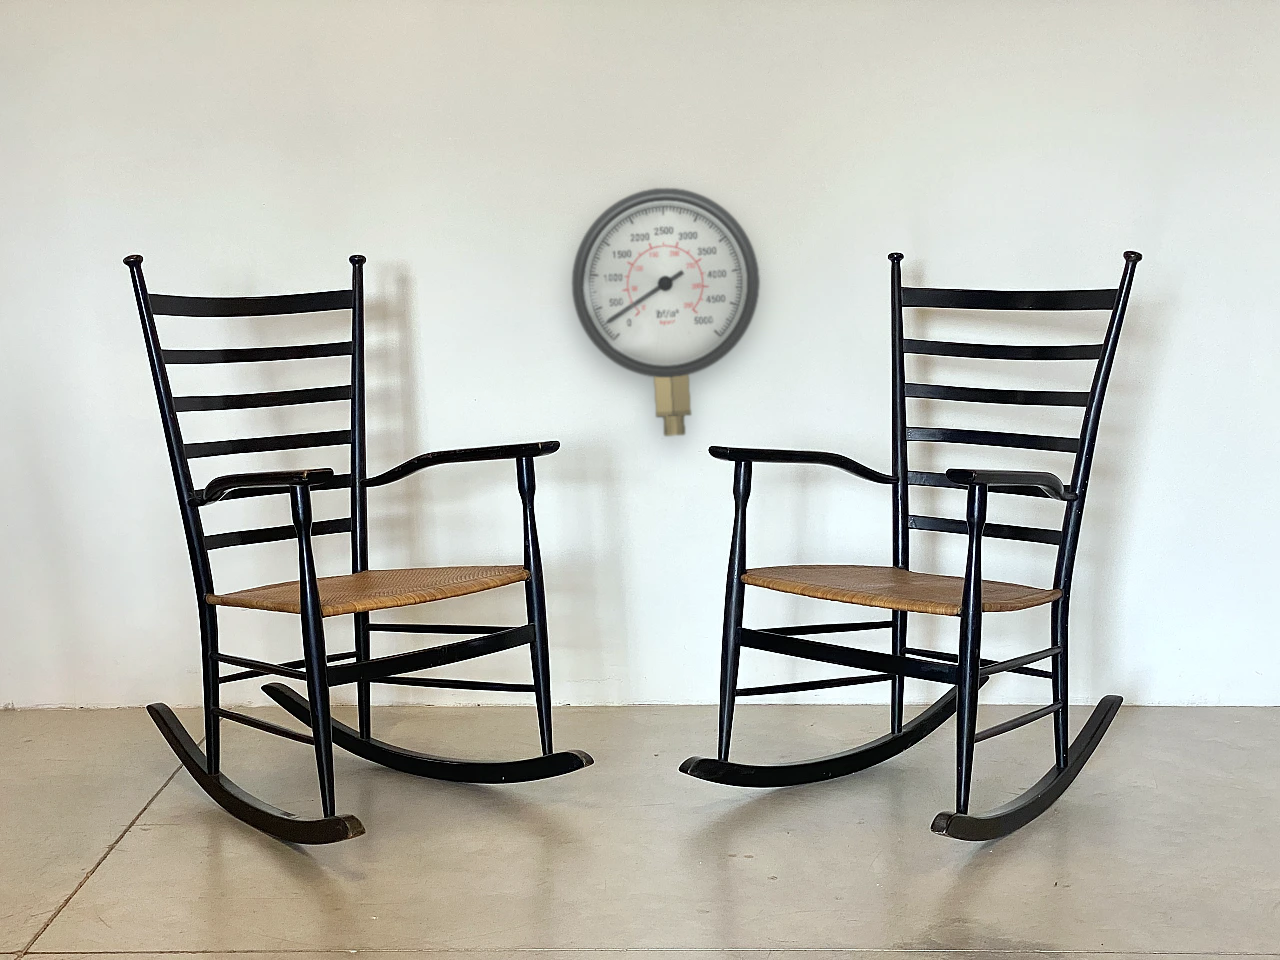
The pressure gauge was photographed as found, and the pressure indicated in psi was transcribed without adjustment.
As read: 250 psi
